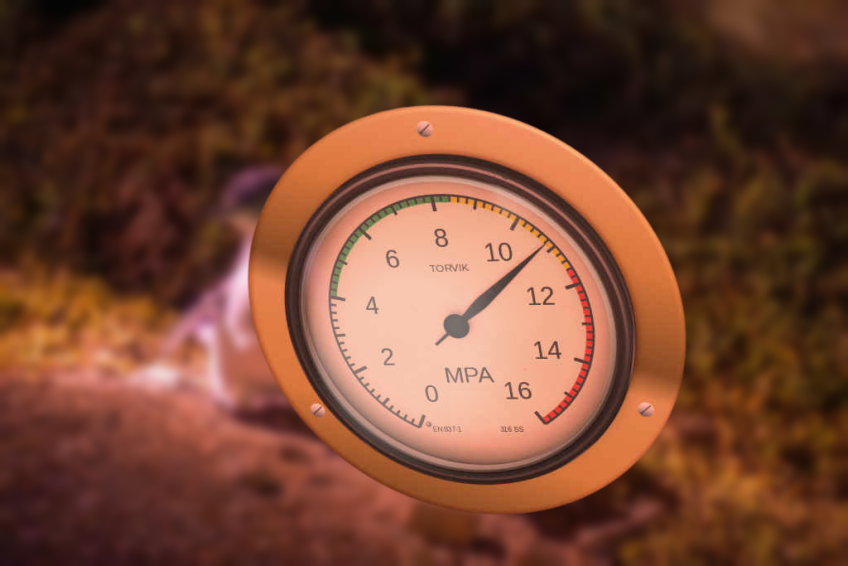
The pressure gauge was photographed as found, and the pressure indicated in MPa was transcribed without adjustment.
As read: 10.8 MPa
